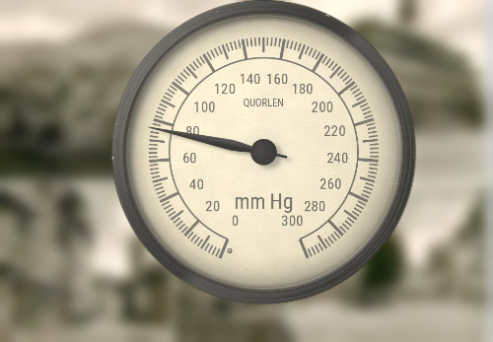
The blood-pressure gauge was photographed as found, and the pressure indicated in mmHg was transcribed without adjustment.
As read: 76 mmHg
